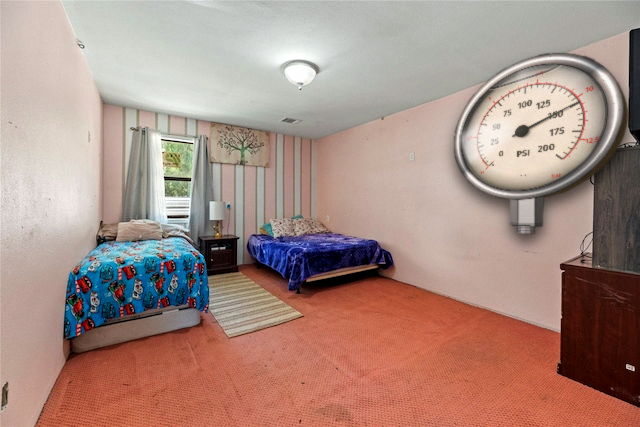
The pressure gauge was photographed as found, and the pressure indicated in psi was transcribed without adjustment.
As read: 150 psi
